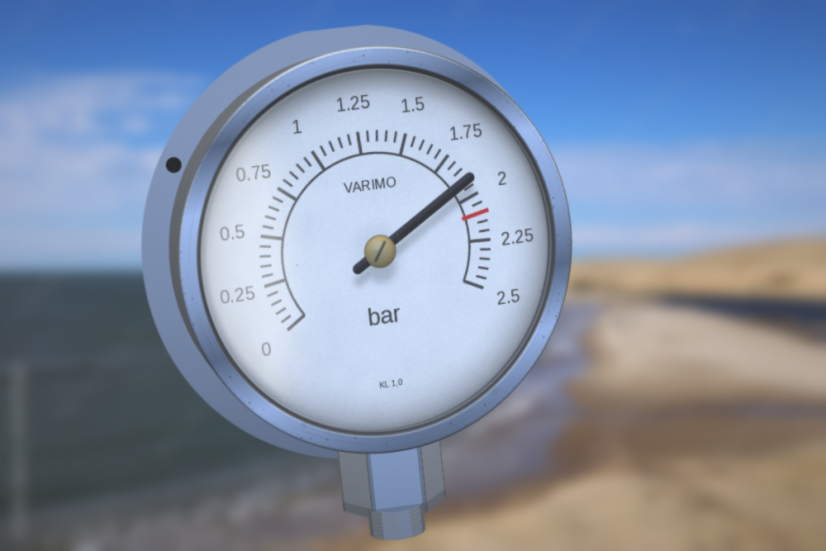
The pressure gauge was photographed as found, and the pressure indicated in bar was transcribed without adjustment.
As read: 1.9 bar
